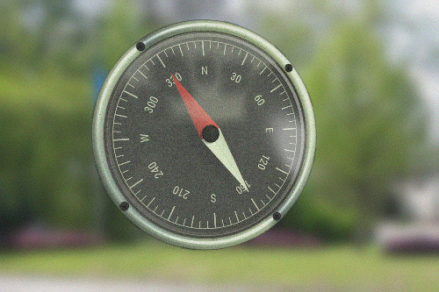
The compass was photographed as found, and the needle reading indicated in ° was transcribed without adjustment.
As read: 330 °
